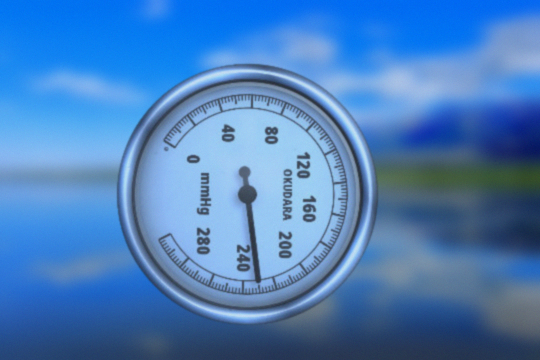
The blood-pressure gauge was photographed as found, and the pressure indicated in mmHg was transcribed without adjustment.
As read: 230 mmHg
